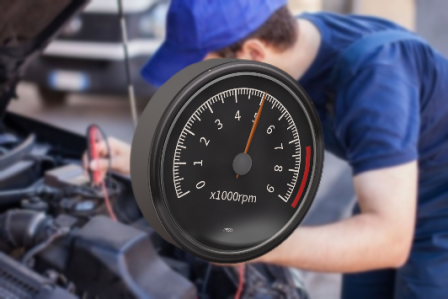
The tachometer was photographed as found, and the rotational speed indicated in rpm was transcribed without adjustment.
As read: 5000 rpm
